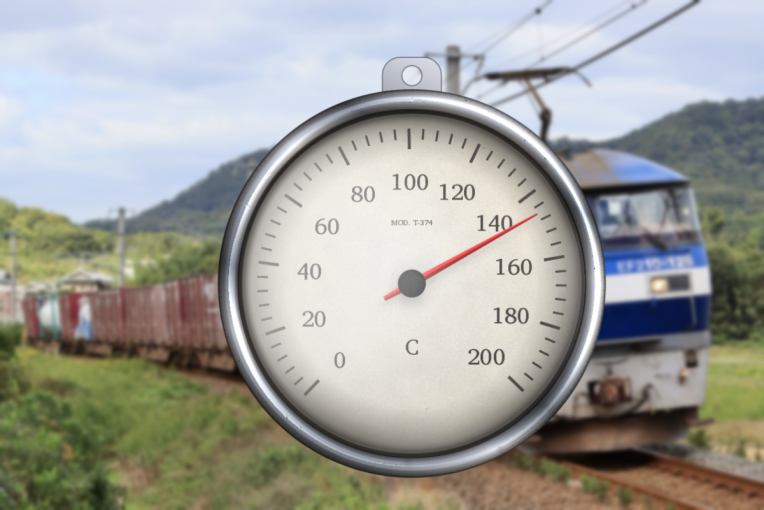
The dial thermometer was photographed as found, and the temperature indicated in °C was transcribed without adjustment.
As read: 146 °C
